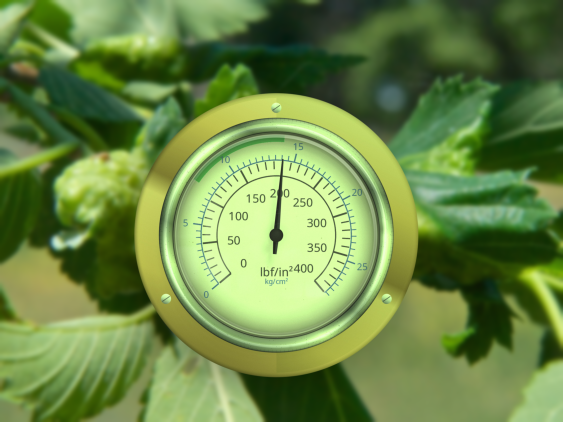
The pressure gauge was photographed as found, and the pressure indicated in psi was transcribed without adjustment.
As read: 200 psi
